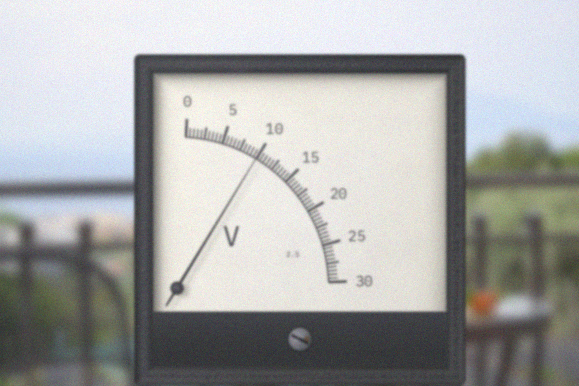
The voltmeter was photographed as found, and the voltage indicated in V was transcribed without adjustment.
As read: 10 V
